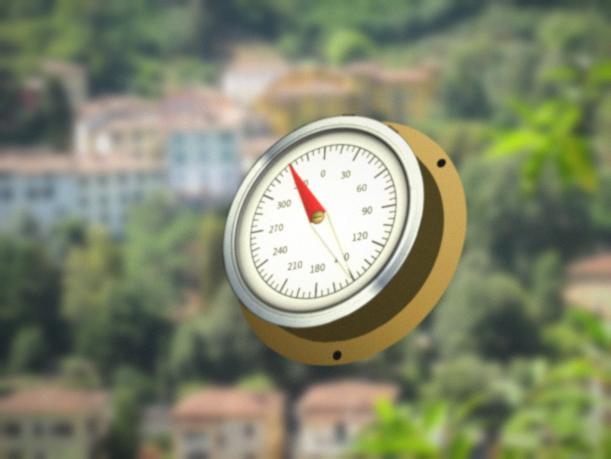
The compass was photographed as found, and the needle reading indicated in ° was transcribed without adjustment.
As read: 330 °
